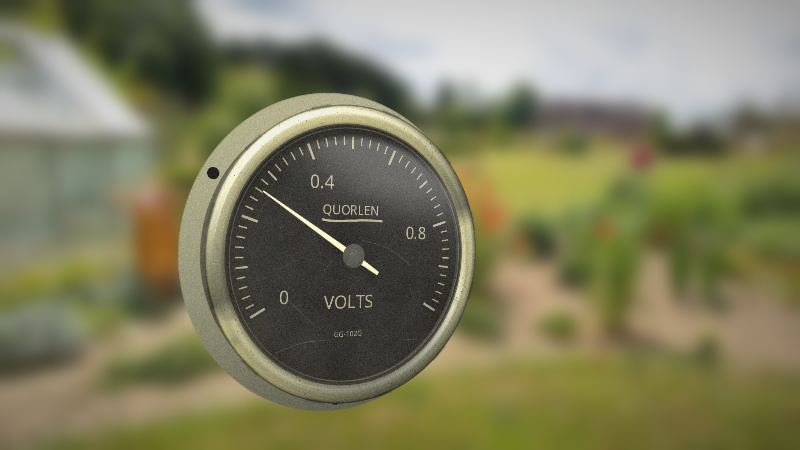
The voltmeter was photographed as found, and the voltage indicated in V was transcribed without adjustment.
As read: 0.26 V
